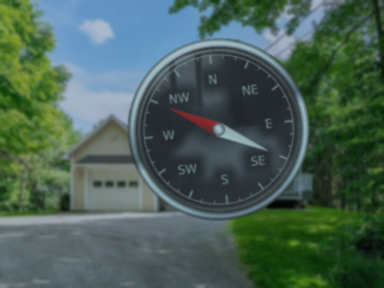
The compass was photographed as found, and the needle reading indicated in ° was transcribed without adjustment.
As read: 300 °
